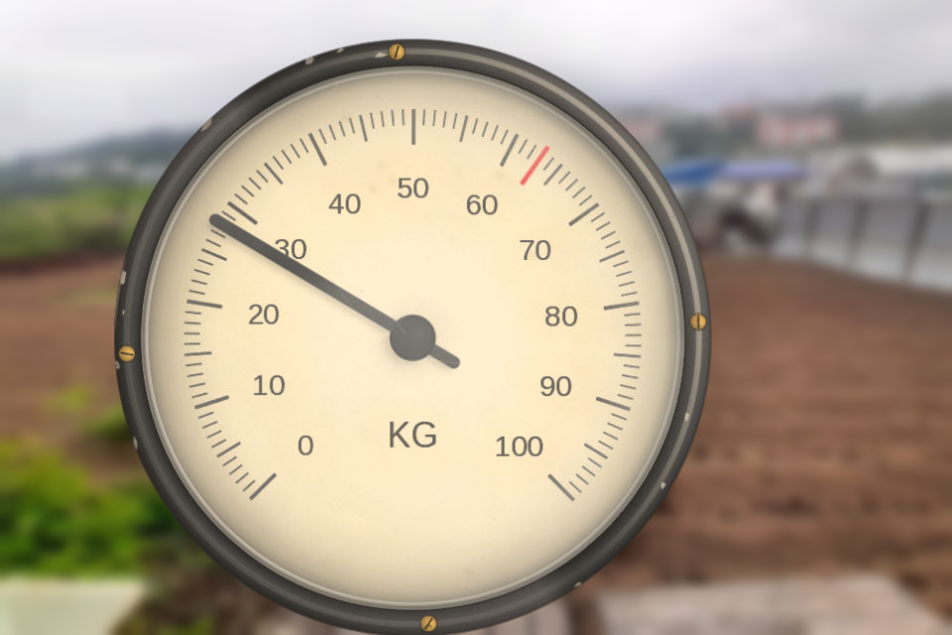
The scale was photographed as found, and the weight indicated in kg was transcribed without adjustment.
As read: 28 kg
